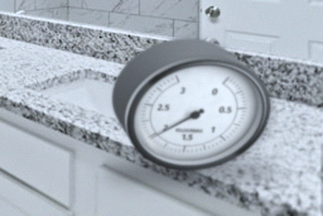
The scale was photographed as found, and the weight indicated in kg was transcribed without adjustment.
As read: 2 kg
